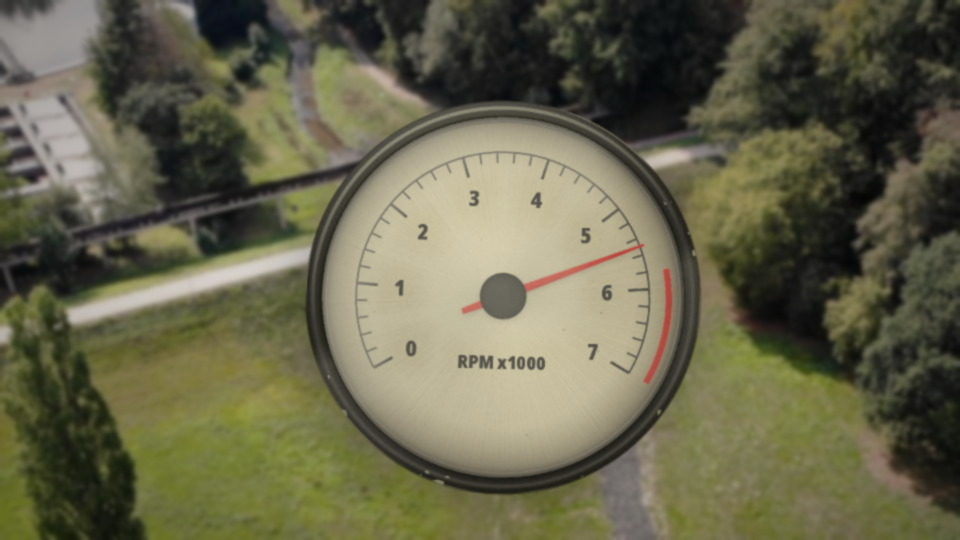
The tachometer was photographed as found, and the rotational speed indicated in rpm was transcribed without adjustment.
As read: 5500 rpm
